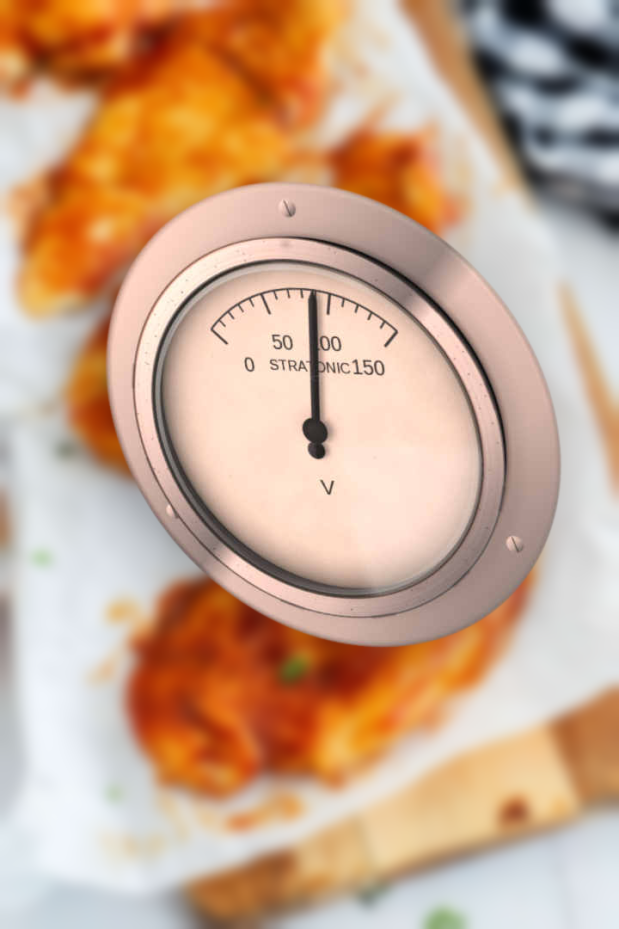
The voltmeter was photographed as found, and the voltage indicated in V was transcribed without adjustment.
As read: 90 V
